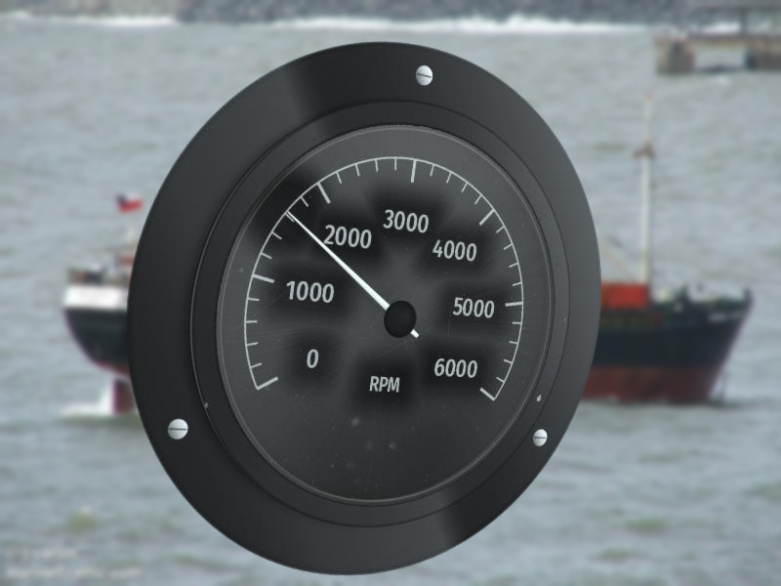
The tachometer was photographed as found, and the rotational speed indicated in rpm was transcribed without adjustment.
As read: 1600 rpm
